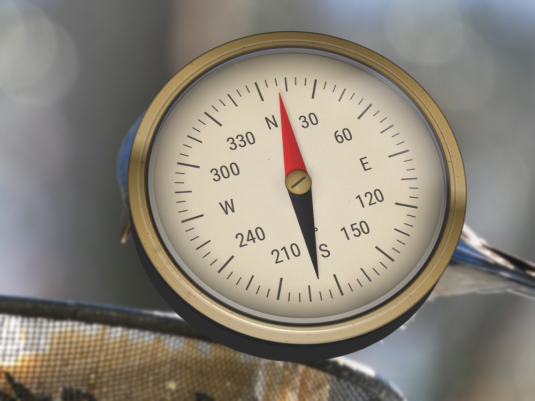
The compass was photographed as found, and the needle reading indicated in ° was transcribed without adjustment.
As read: 10 °
